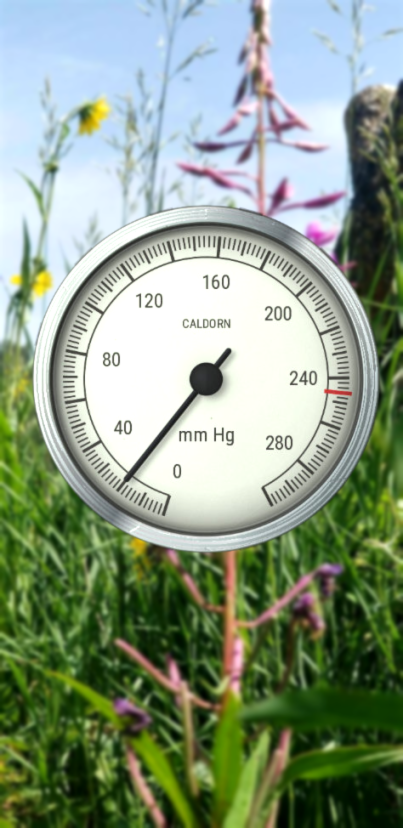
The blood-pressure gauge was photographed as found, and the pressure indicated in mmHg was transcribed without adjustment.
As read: 20 mmHg
